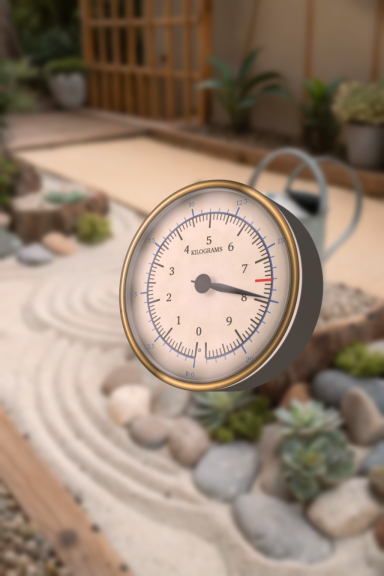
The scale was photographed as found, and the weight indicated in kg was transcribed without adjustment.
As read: 7.9 kg
